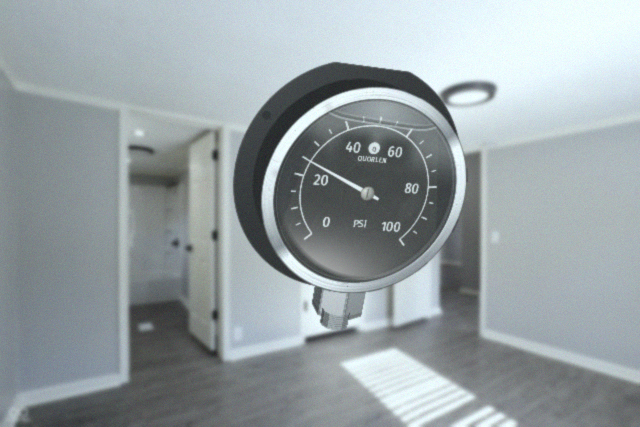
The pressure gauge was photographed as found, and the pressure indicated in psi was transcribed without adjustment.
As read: 25 psi
